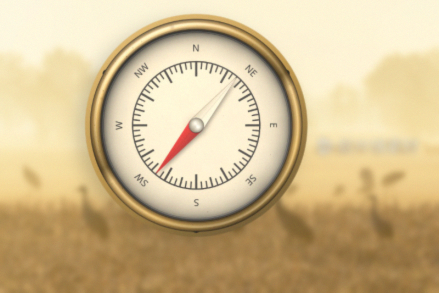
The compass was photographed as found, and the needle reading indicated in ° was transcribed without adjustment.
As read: 220 °
